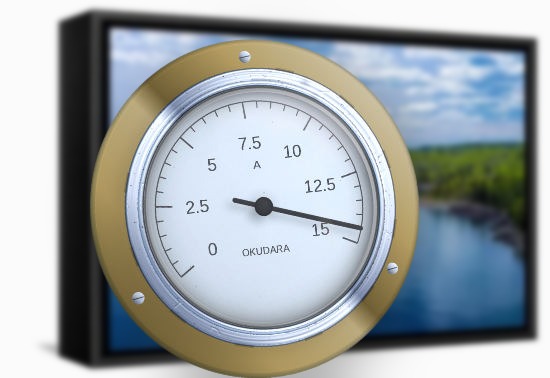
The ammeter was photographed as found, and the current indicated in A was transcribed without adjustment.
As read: 14.5 A
